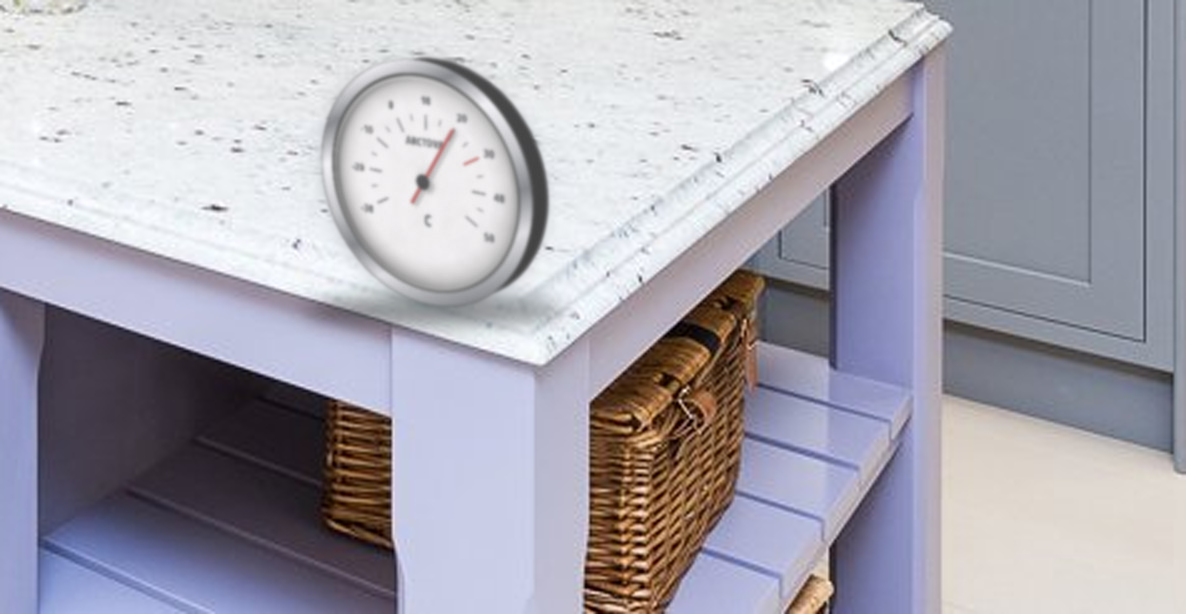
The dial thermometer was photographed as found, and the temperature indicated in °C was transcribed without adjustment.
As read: 20 °C
